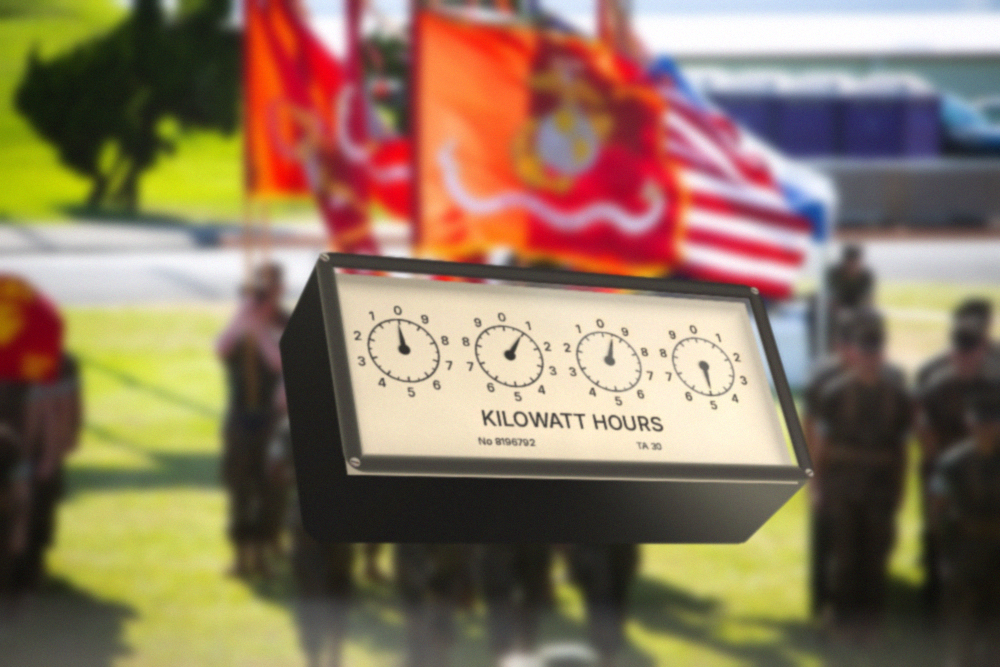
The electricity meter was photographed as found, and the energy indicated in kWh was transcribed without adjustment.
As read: 95 kWh
